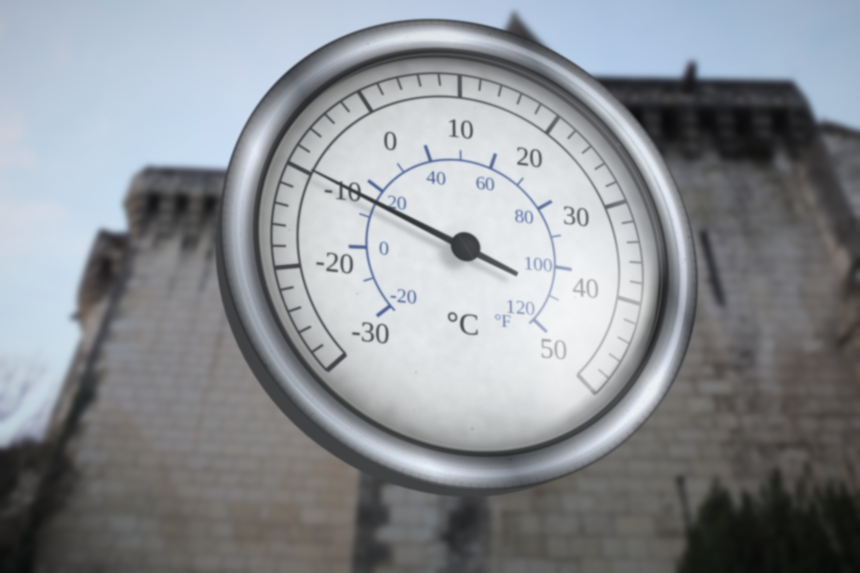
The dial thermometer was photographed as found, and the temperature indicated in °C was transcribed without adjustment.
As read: -10 °C
